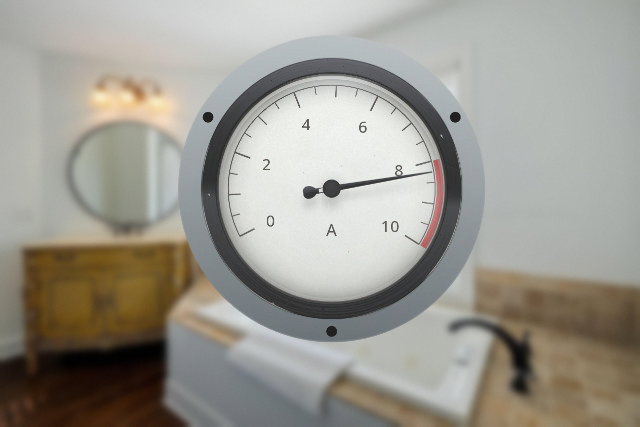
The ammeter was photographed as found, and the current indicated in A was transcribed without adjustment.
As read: 8.25 A
